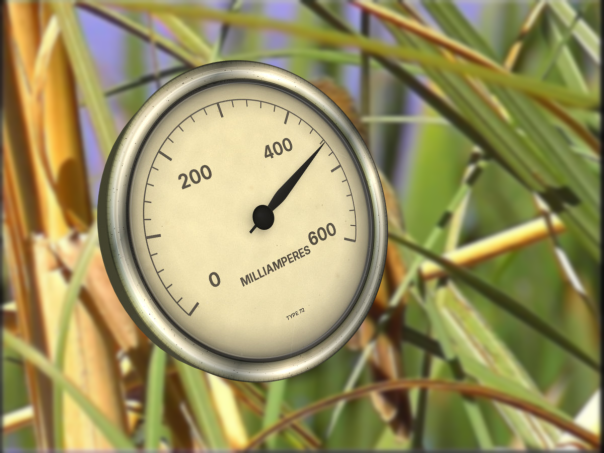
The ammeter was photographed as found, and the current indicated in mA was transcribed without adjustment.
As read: 460 mA
